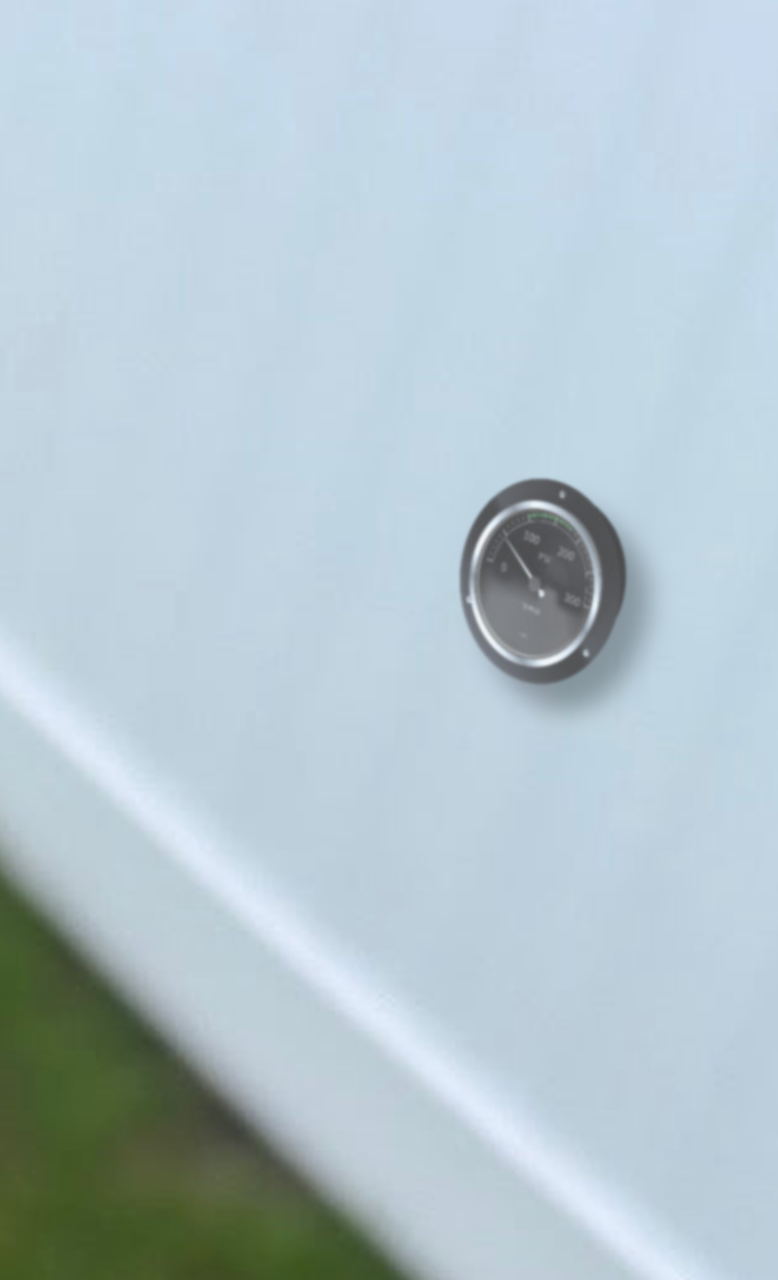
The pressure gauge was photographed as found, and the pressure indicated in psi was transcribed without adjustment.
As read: 50 psi
